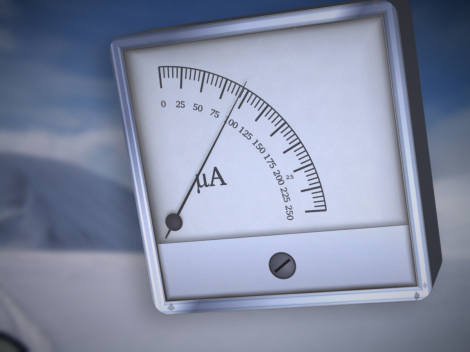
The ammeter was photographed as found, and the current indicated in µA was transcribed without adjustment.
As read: 95 µA
